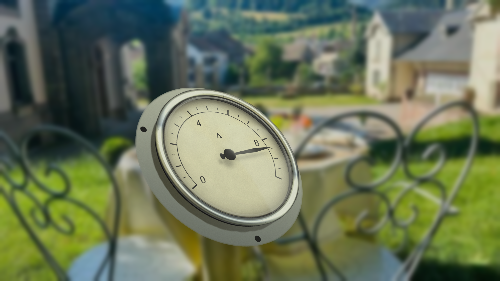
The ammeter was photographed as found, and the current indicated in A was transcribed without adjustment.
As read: 8.5 A
